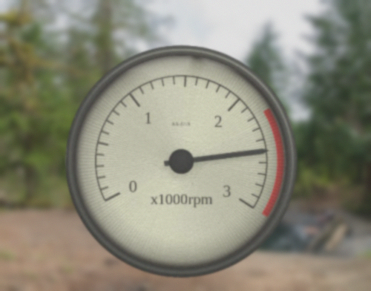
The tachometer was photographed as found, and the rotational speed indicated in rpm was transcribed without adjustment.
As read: 2500 rpm
